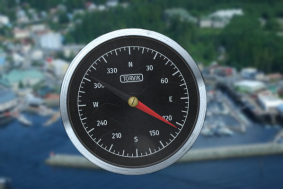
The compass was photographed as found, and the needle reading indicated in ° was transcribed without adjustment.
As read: 125 °
